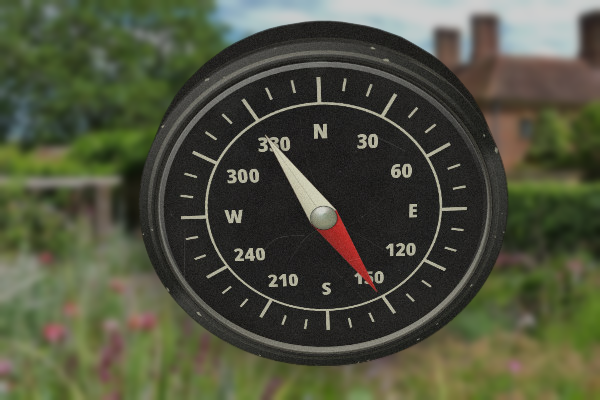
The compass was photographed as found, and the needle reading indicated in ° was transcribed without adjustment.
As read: 150 °
